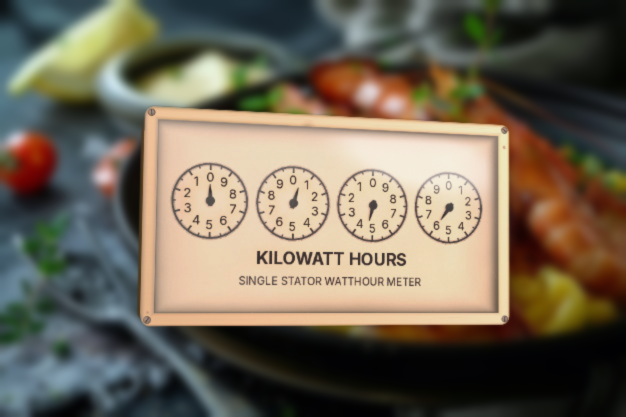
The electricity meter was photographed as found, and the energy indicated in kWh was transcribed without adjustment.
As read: 46 kWh
